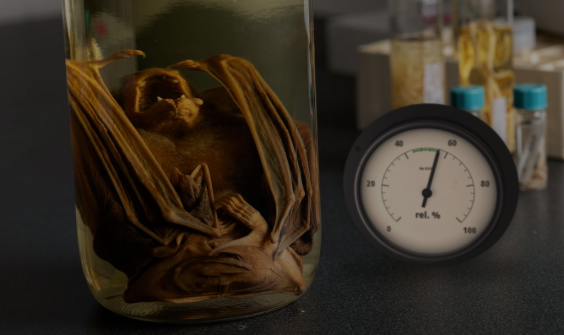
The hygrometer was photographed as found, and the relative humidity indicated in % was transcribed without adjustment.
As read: 56 %
